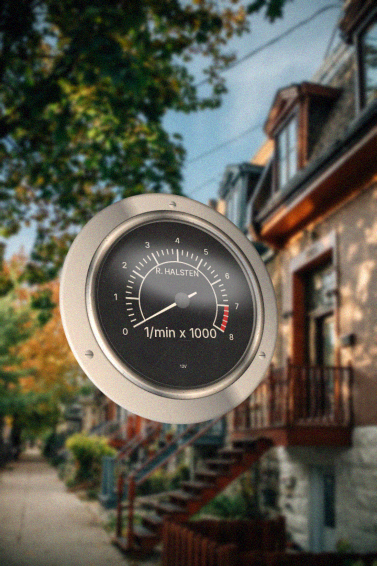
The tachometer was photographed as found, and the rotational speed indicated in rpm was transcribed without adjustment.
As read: 0 rpm
